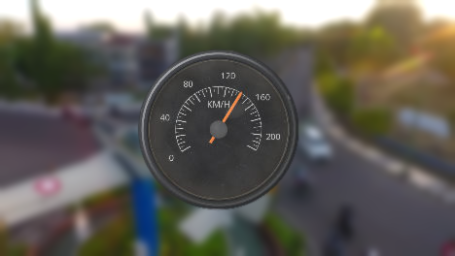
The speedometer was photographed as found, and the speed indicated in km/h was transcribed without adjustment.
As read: 140 km/h
